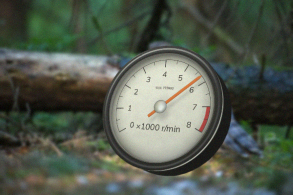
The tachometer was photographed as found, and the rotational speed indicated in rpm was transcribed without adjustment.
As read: 5750 rpm
